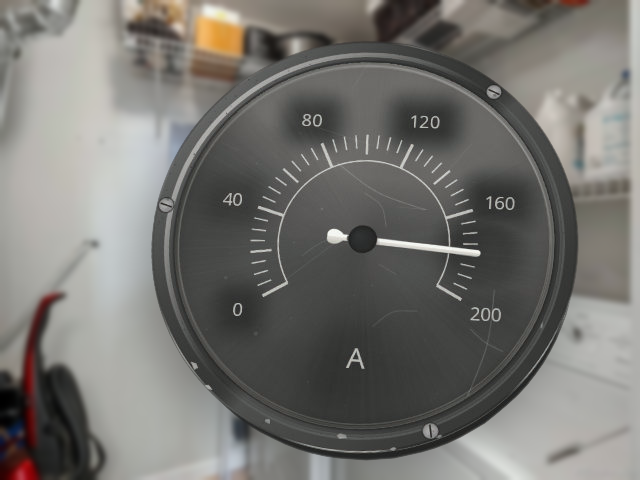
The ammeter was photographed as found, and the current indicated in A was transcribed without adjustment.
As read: 180 A
